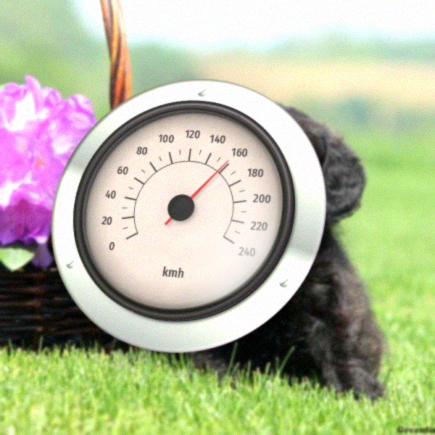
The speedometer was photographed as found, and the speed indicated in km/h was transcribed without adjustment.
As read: 160 km/h
